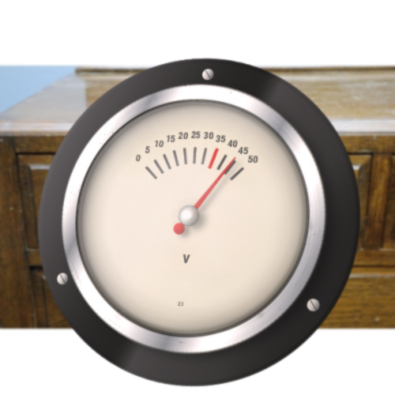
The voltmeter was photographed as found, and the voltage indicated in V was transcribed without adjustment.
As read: 45 V
